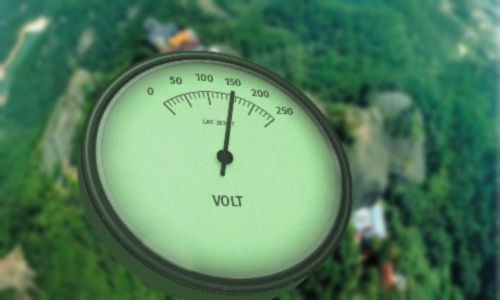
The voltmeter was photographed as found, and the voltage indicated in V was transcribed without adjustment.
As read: 150 V
